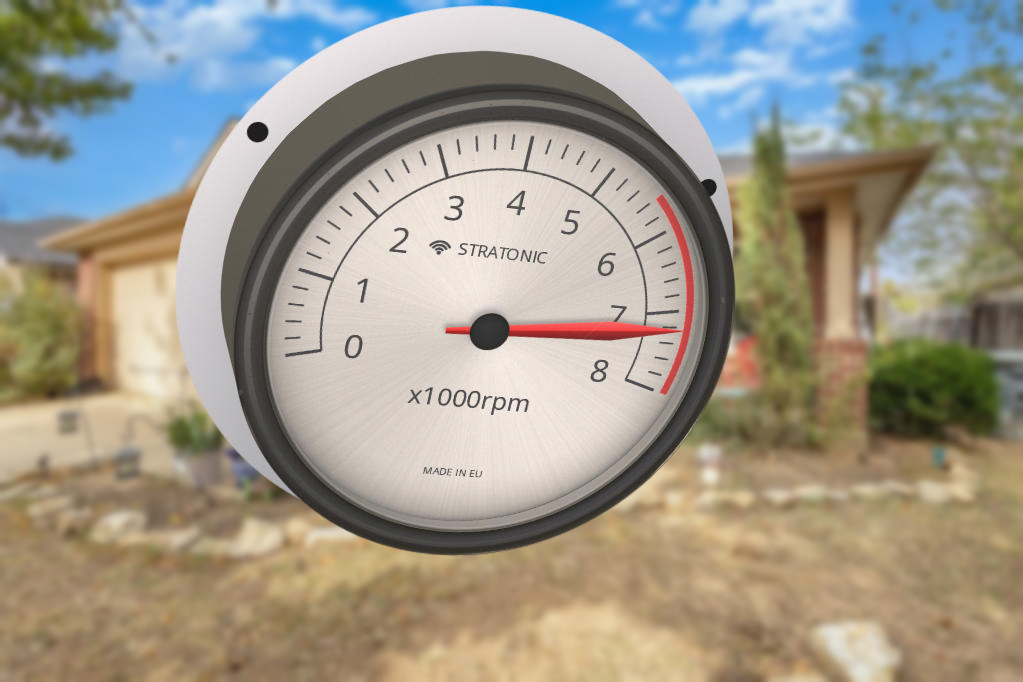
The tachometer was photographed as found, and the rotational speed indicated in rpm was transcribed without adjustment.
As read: 7200 rpm
